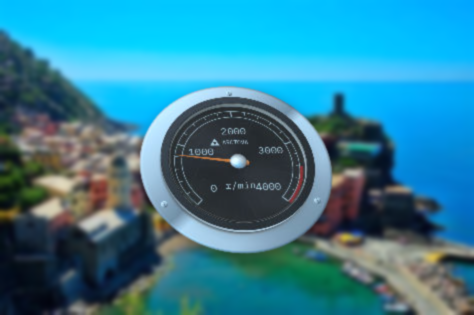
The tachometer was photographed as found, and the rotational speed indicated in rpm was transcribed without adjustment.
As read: 800 rpm
